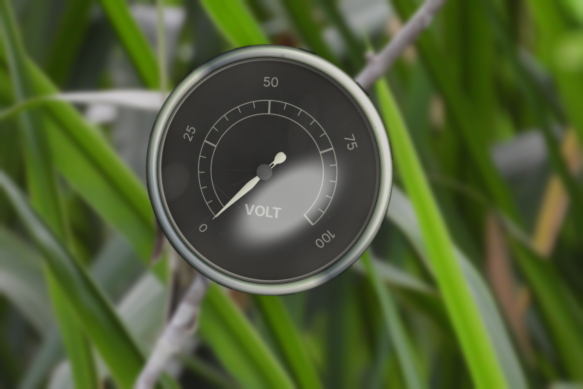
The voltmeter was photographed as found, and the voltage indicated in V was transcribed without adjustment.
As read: 0 V
